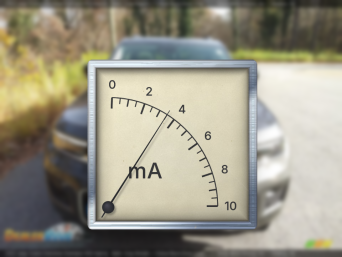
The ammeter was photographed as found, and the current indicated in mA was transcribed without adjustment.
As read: 3.5 mA
